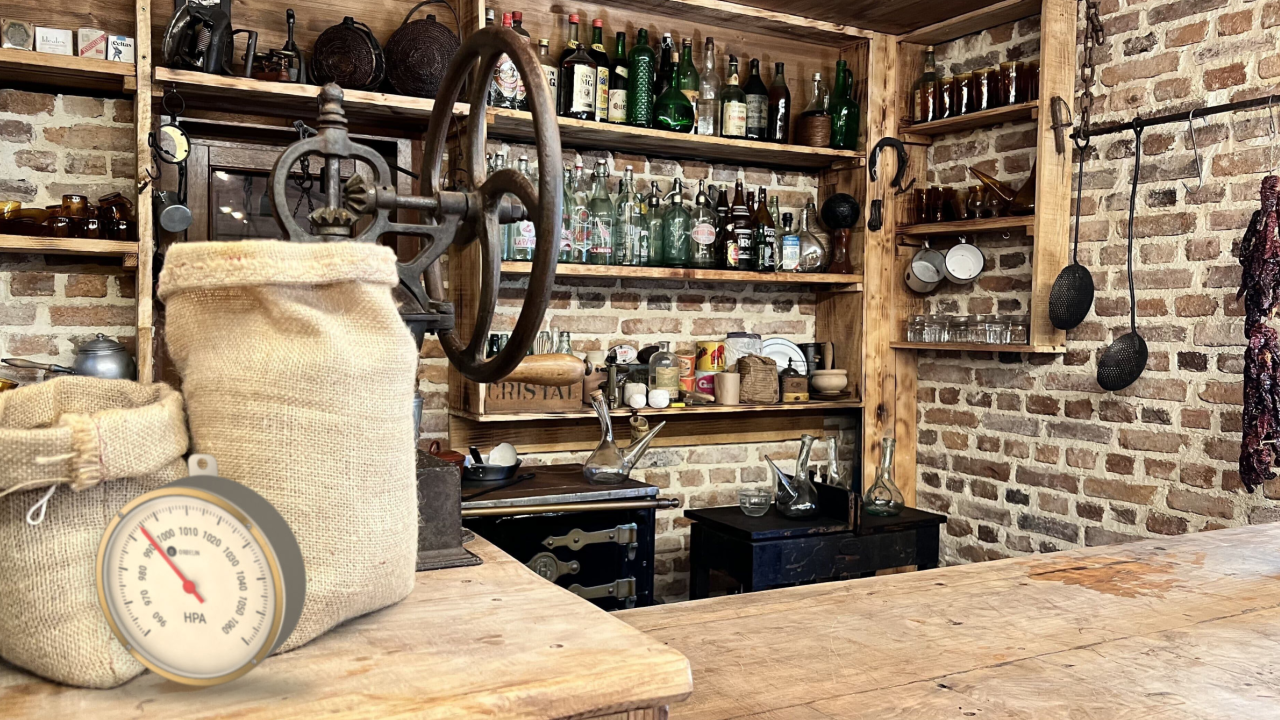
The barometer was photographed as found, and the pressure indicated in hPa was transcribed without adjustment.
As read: 995 hPa
